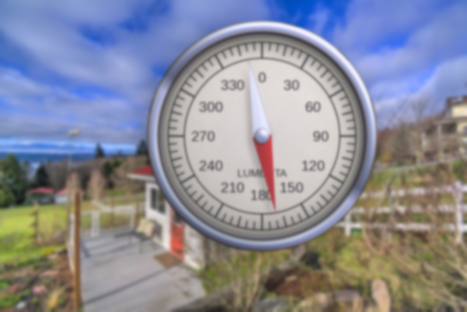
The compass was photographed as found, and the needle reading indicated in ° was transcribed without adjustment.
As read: 170 °
